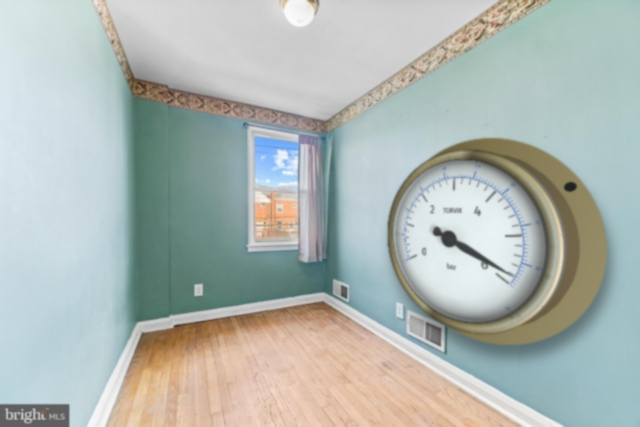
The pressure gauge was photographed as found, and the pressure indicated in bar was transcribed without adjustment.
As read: 5.8 bar
